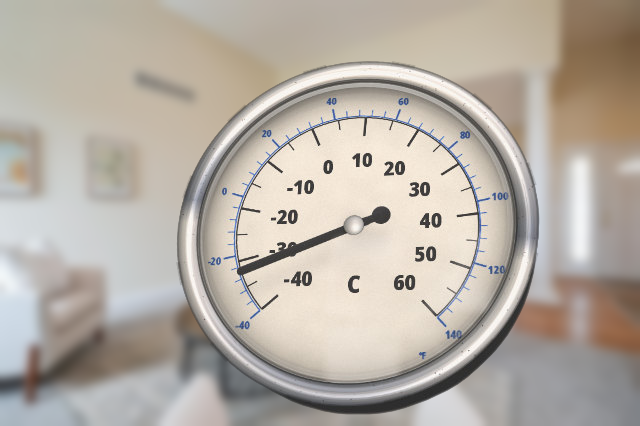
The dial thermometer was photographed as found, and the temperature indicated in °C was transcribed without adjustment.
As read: -32.5 °C
